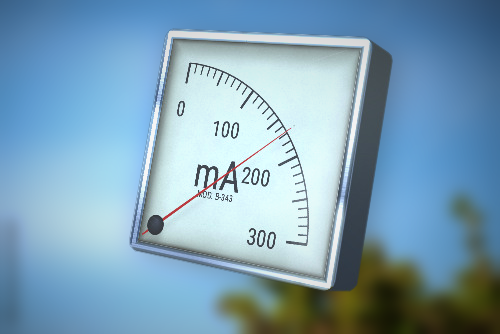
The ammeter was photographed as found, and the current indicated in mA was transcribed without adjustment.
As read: 170 mA
